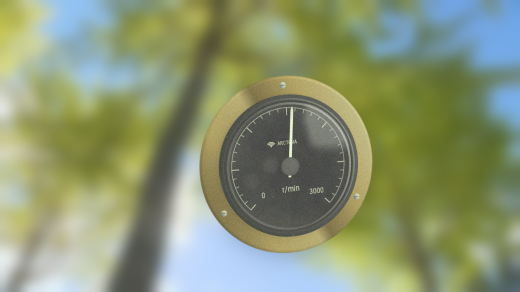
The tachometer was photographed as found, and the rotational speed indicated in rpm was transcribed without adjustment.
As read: 1550 rpm
